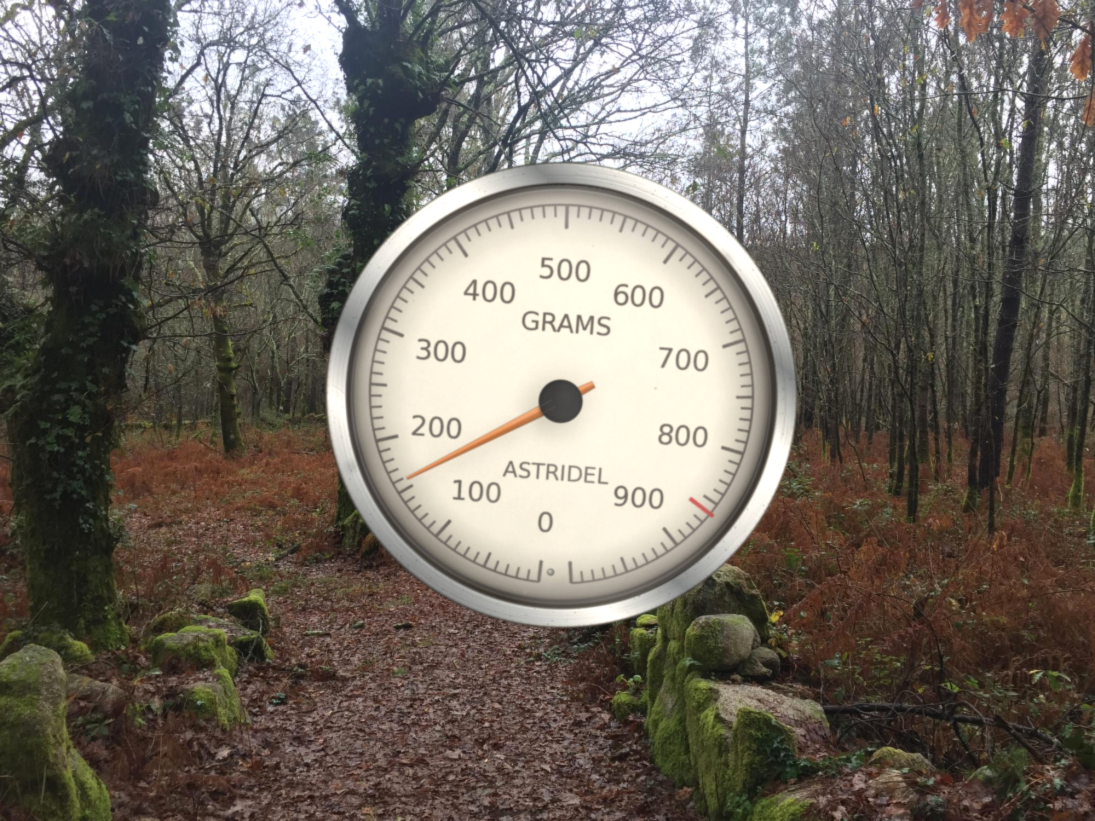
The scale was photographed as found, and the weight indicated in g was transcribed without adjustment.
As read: 160 g
